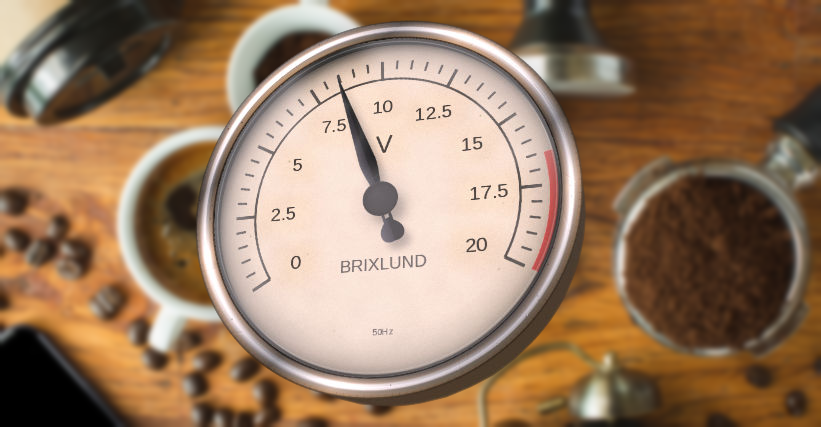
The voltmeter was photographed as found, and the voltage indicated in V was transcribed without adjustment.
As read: 8.5 V
